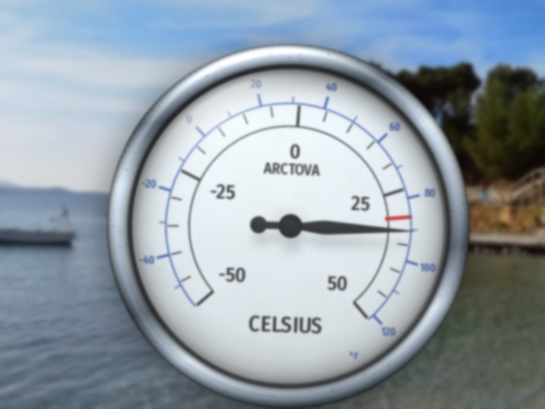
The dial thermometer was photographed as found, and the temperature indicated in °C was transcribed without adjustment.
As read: 32.5 °C
